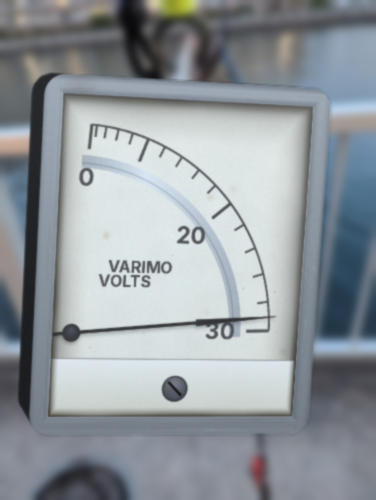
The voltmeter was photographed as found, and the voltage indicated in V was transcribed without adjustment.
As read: 29 V
